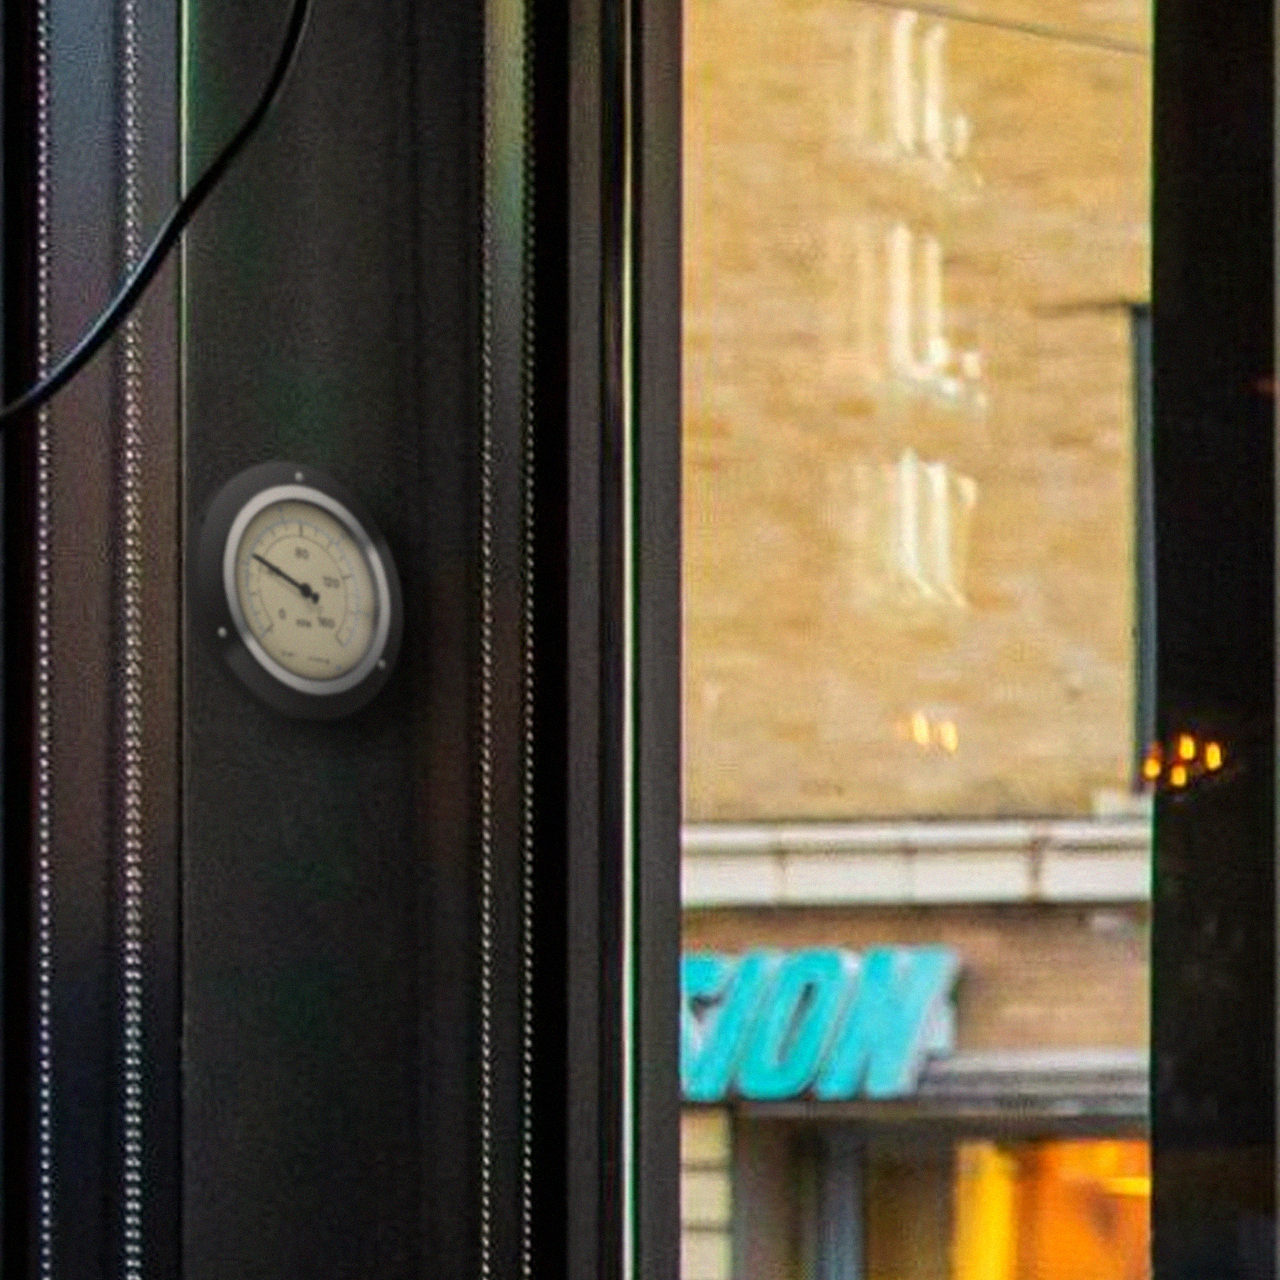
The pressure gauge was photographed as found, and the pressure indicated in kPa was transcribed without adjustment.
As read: 40 kPa
